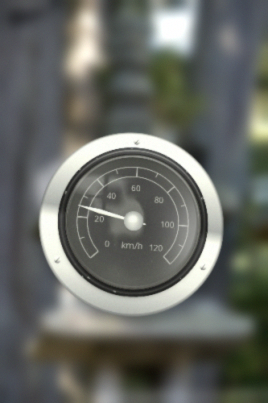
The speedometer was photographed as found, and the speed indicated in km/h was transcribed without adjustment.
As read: 25 km/h
